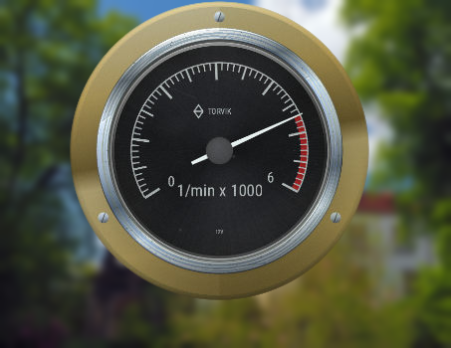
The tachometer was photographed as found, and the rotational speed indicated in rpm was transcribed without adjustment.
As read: 4700 rpm
